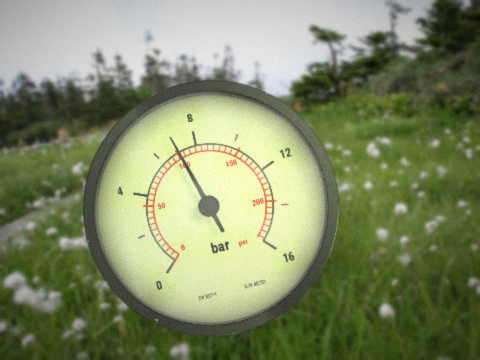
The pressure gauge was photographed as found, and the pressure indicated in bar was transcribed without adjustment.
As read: 7 bar
